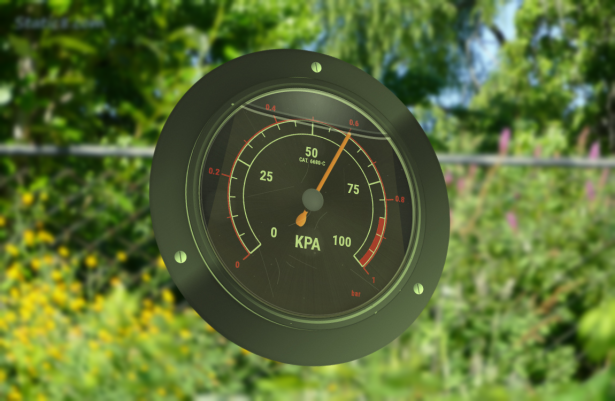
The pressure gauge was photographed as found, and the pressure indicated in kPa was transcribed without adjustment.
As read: 60 kPa
